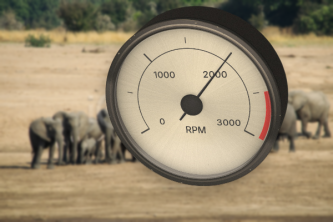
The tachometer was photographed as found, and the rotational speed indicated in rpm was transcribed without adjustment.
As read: 2000 rpm
